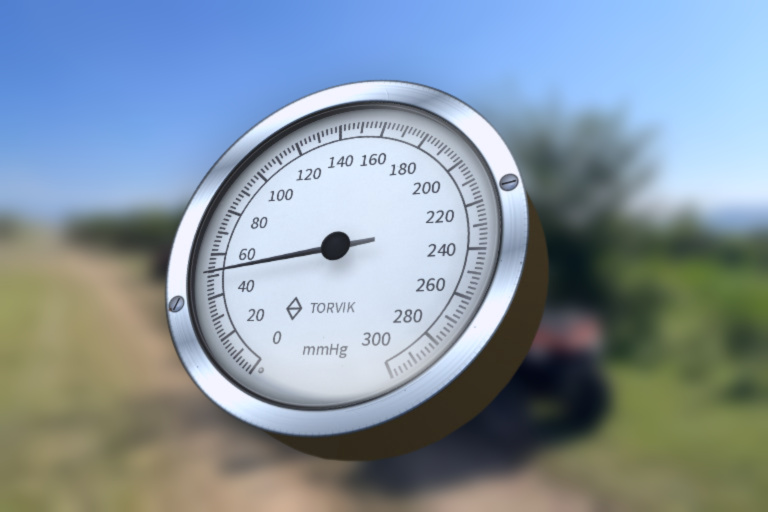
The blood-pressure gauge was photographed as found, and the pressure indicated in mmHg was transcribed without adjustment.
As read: 50 mmHg
